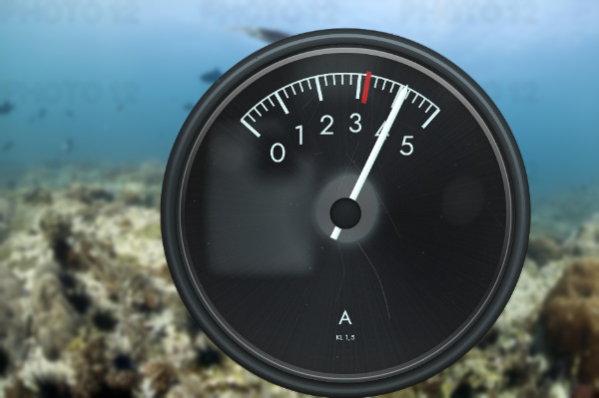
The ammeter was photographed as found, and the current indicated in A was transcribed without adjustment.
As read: 4.1 A
